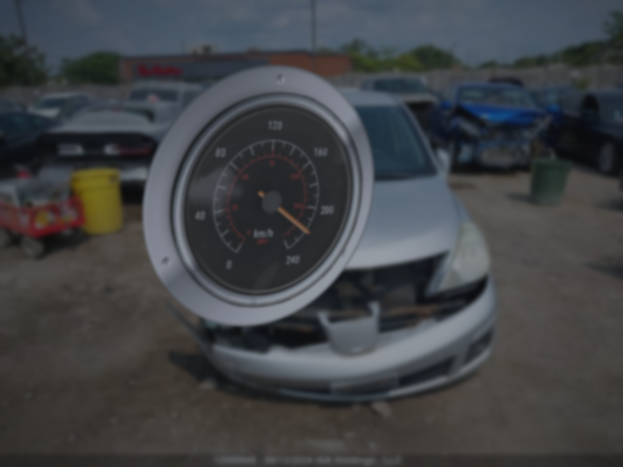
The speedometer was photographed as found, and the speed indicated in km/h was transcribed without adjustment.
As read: 220 km/h
